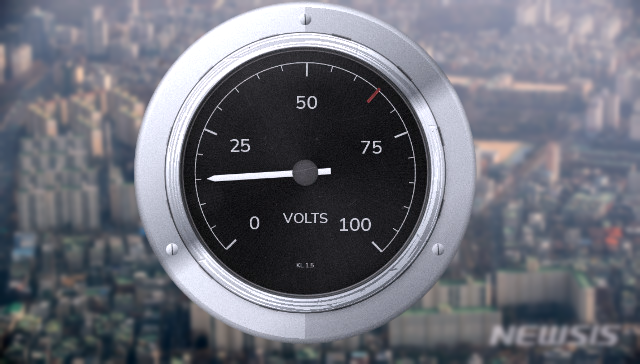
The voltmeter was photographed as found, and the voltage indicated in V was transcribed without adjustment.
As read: 15 V
